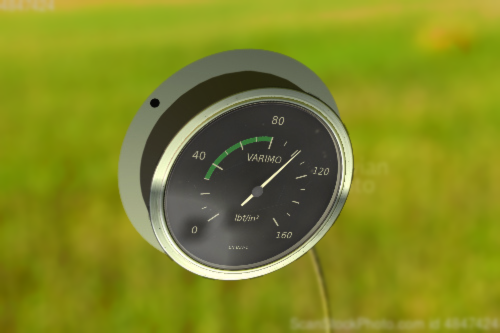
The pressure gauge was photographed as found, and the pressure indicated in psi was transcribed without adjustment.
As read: 100 psi
